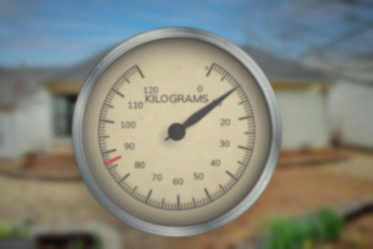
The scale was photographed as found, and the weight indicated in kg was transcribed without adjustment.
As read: 10 kg
